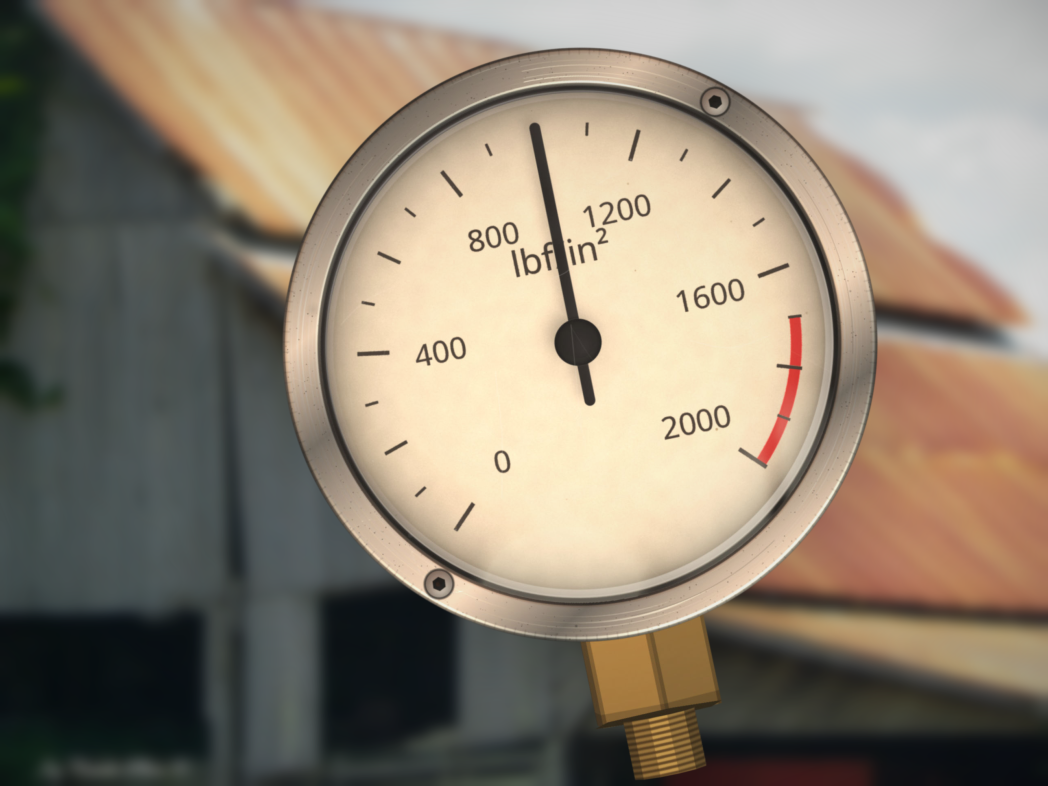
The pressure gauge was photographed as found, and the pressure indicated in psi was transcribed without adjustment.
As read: 1000 psi
